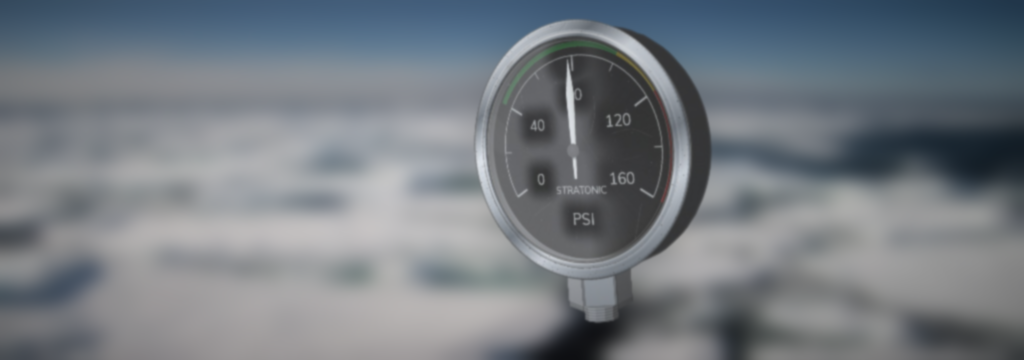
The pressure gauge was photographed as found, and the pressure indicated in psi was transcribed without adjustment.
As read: 80 psi
